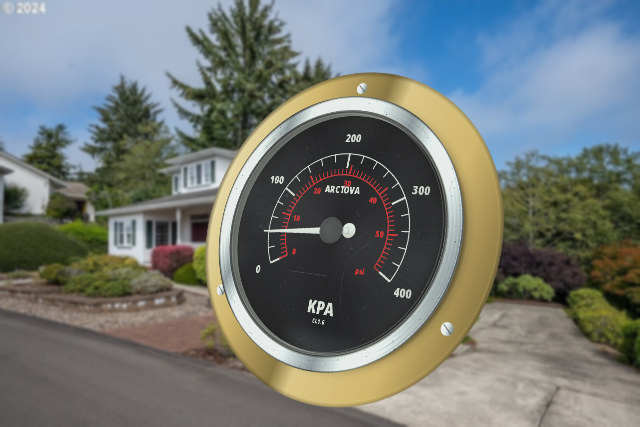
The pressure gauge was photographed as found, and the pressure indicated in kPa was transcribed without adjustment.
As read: 40 kPa
